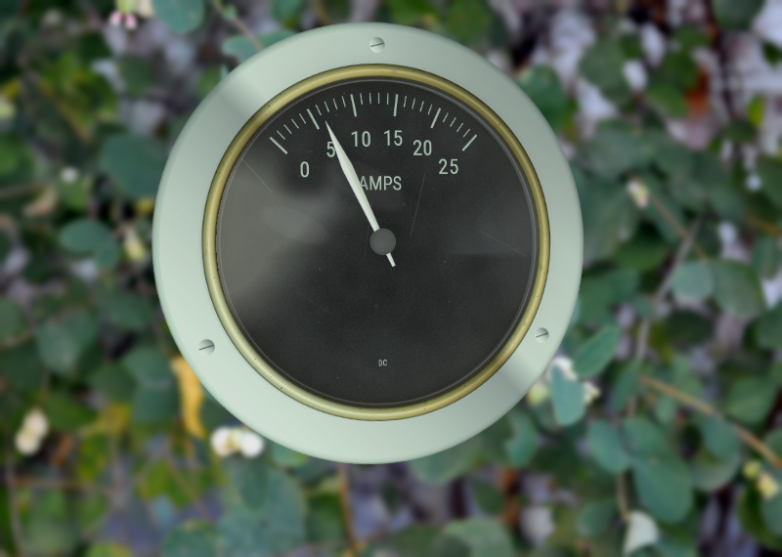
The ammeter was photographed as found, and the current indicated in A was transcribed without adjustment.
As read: 6 A
